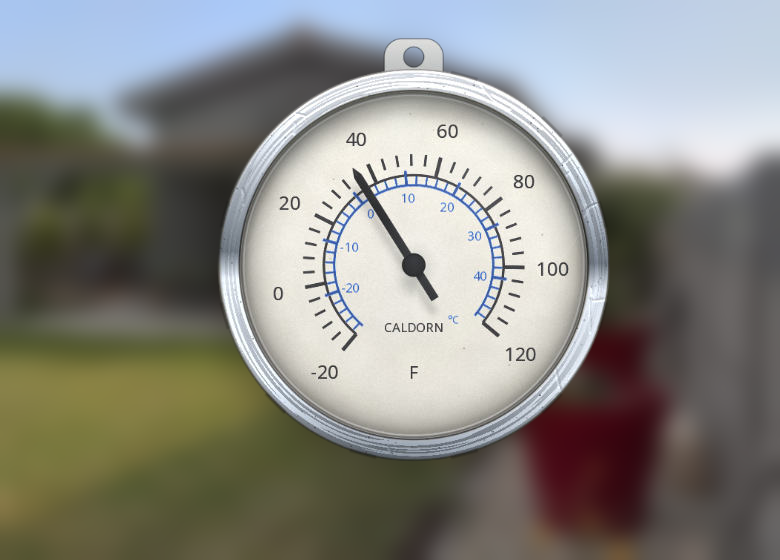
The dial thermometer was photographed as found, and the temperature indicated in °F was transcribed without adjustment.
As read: 36 °F
